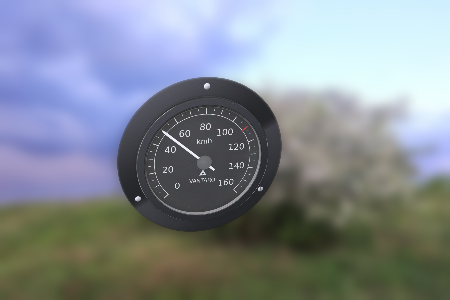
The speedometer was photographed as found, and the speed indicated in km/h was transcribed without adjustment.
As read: 50 km/h
